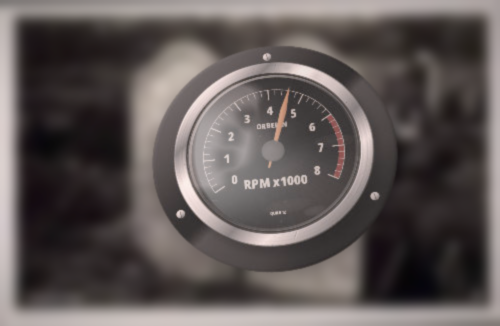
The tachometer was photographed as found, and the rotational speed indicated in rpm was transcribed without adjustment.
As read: 4600 rpm
